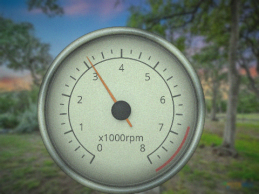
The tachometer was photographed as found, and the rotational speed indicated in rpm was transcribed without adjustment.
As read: 3125 rpm
